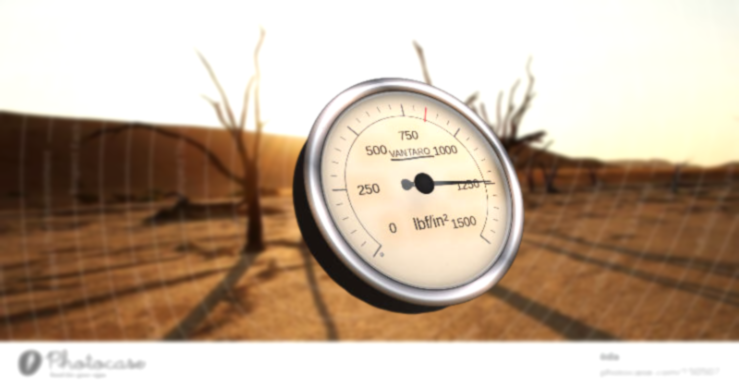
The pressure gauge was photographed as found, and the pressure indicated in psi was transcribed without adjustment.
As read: 1250 psi
